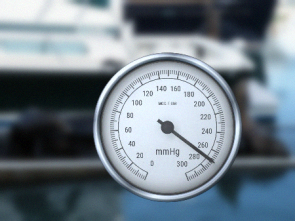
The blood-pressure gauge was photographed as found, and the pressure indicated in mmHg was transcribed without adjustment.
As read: 270 mmHg
